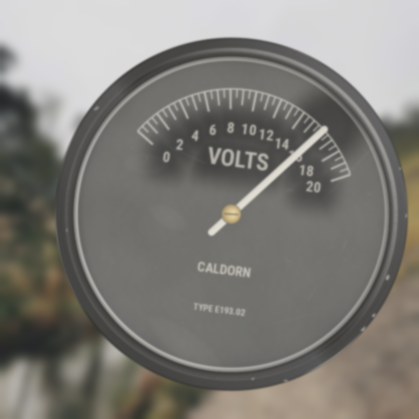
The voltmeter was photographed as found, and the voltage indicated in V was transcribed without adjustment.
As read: 16 V
